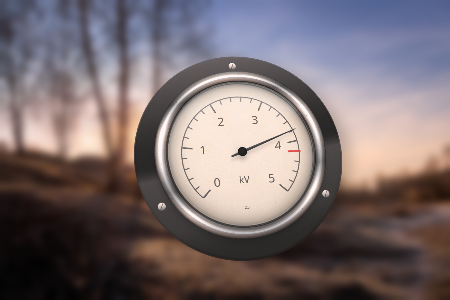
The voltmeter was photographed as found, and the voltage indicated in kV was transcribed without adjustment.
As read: 3.8 kV
